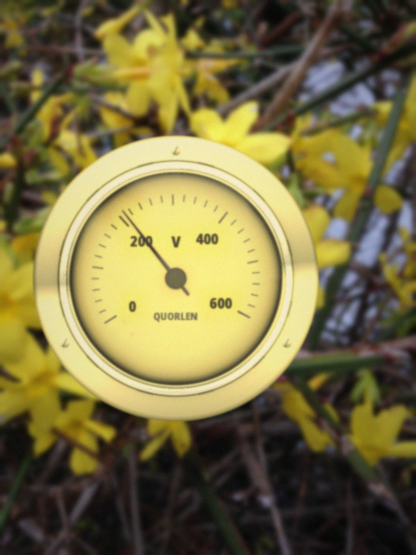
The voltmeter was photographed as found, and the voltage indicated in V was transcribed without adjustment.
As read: 210 V
